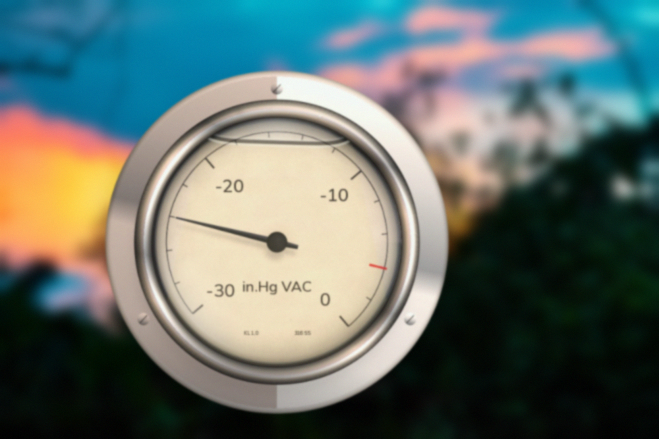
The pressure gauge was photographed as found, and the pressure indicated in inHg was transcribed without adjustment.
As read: -24 inHg
